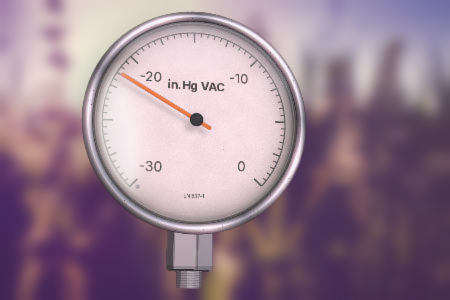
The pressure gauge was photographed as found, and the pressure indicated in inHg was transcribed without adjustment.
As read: -21.5 inHg
